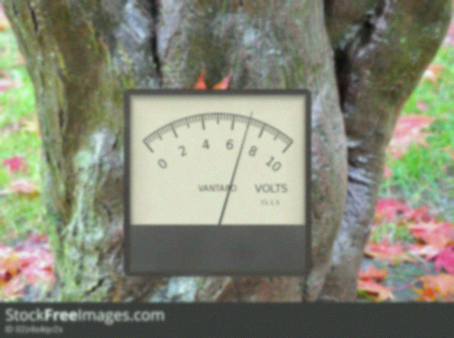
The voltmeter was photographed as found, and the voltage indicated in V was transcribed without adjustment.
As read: 7 V
